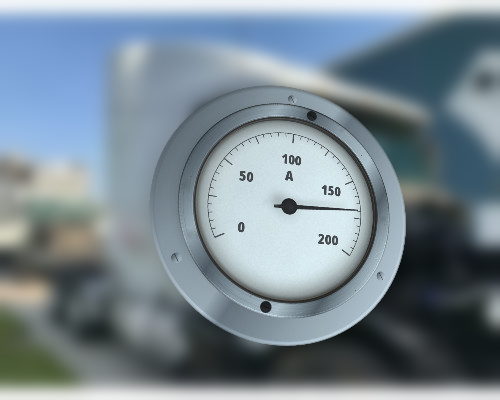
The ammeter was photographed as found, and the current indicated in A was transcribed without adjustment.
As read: 170 A
